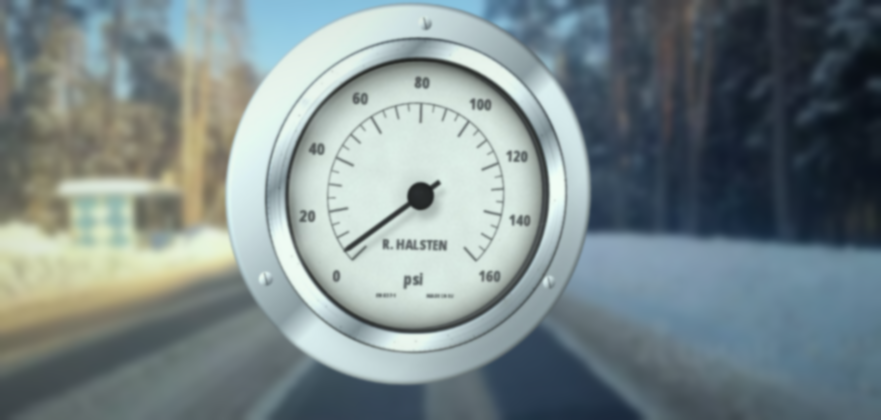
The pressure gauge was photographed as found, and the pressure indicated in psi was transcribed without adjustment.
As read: 5 psi
